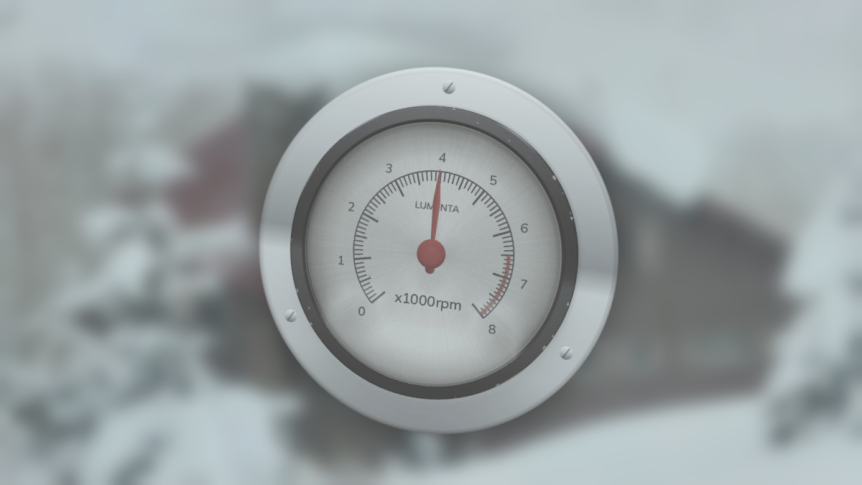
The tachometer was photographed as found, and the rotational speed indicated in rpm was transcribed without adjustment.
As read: 4000 rpm
